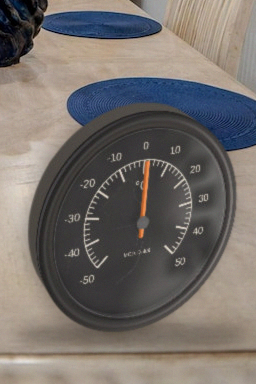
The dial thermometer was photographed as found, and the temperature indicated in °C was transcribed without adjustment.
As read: 0 °C
